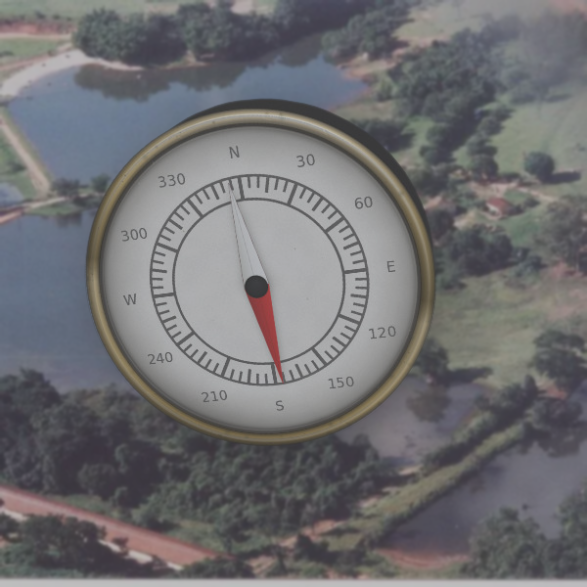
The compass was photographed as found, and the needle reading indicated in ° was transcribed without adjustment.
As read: 175 °
